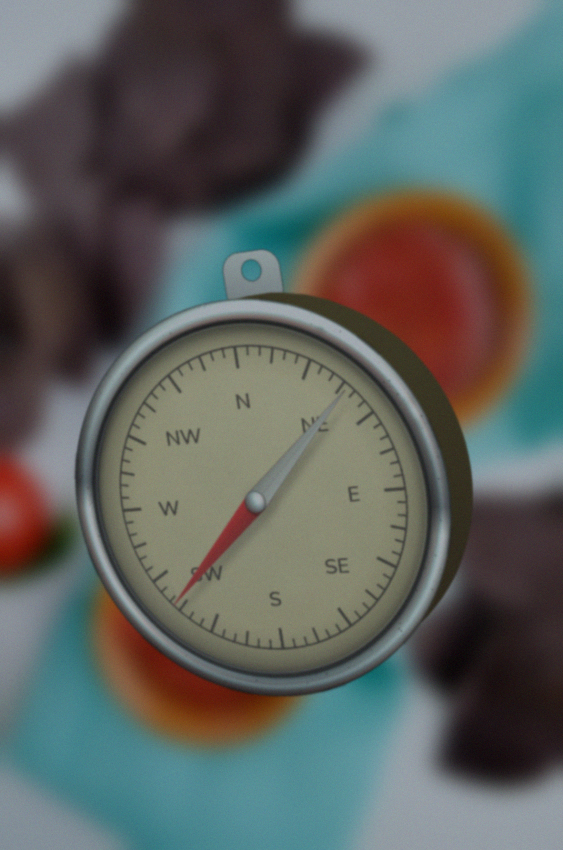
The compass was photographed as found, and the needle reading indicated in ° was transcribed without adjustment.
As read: 227.5 °
